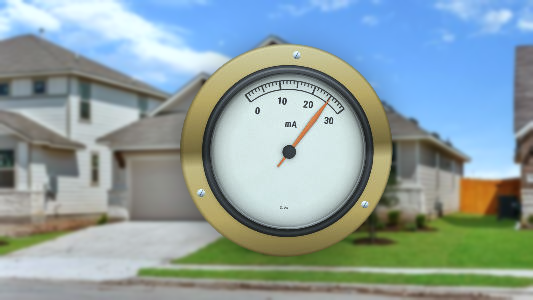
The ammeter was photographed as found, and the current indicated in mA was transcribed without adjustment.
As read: 25 mA
